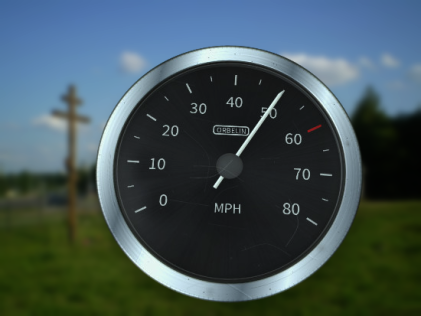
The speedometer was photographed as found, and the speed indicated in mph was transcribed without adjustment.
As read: 50 mph
